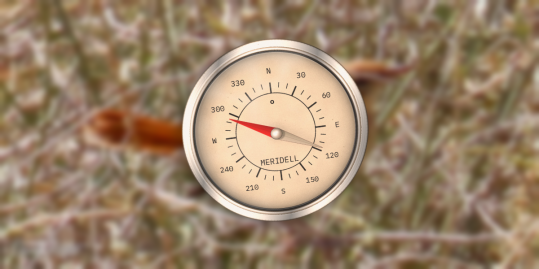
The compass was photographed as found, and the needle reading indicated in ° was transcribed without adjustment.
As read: 295 °
